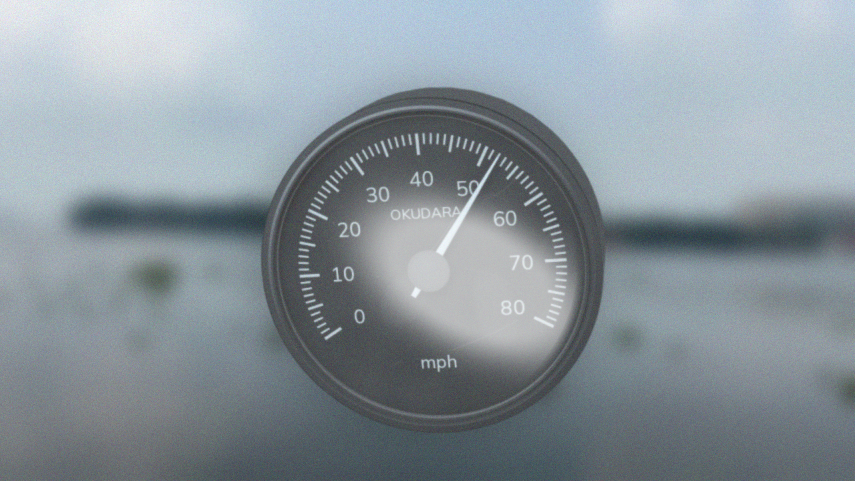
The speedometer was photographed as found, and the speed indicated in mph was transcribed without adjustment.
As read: 52 mph
